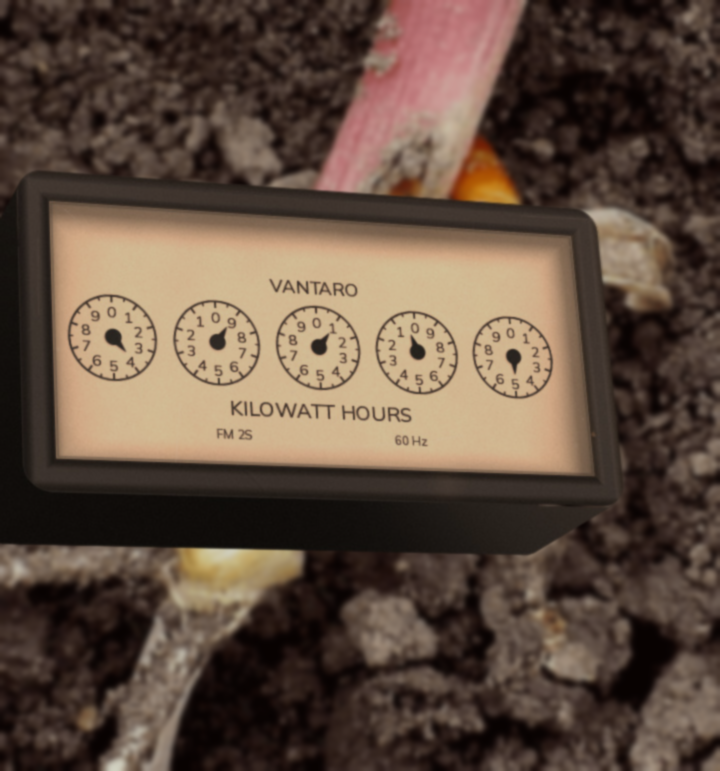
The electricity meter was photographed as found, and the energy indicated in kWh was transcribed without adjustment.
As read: 39105 kWh
